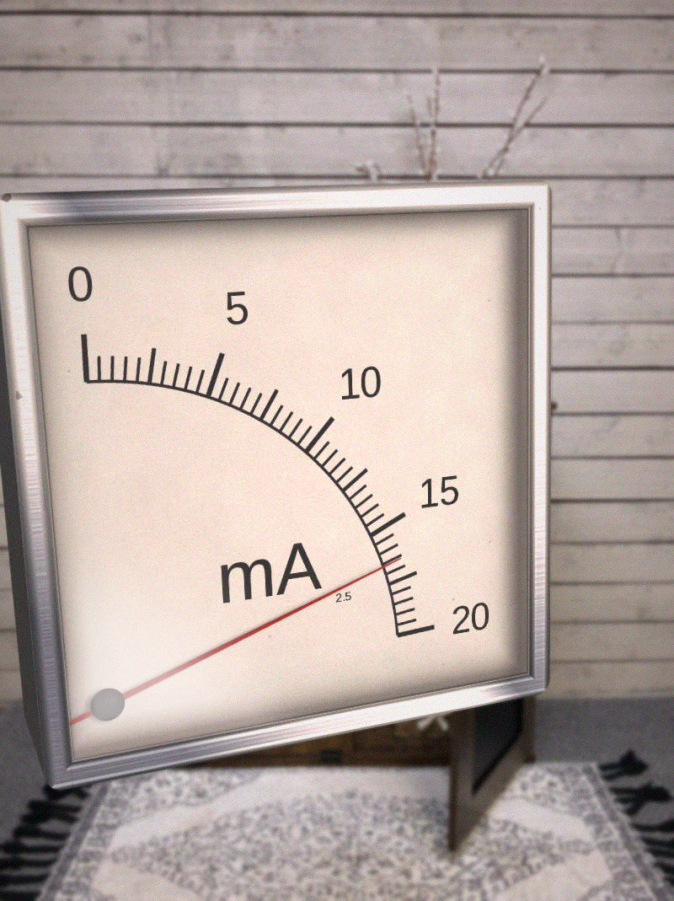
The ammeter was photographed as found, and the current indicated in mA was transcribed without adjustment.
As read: 16.5 mA
